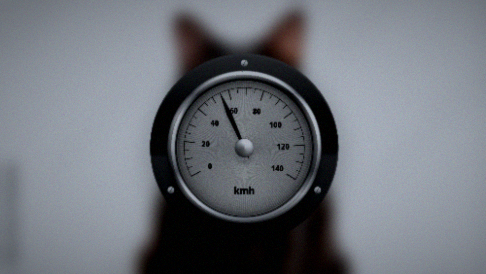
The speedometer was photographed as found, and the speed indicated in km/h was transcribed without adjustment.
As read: 55 km/h
